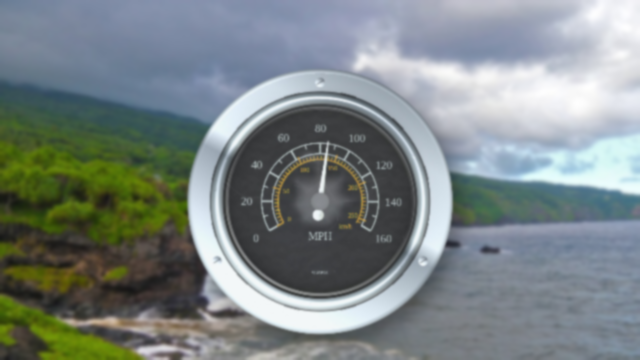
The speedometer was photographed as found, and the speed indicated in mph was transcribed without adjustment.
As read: 85 mph
